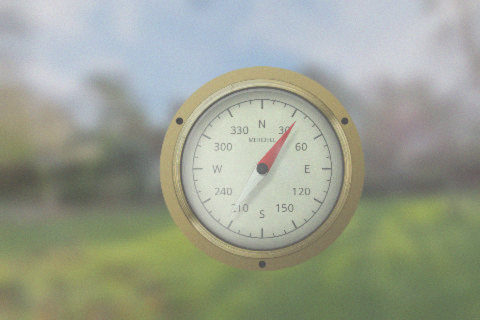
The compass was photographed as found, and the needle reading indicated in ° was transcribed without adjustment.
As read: 35 °
